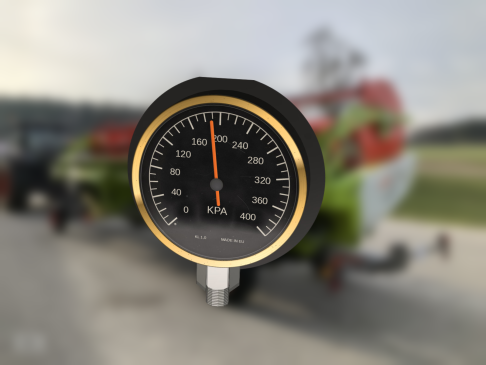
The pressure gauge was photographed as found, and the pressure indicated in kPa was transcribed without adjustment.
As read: 190 kPa
